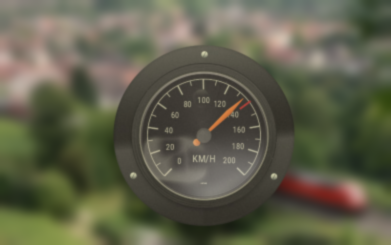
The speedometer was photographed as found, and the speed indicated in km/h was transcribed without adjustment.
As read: 135 km/h
